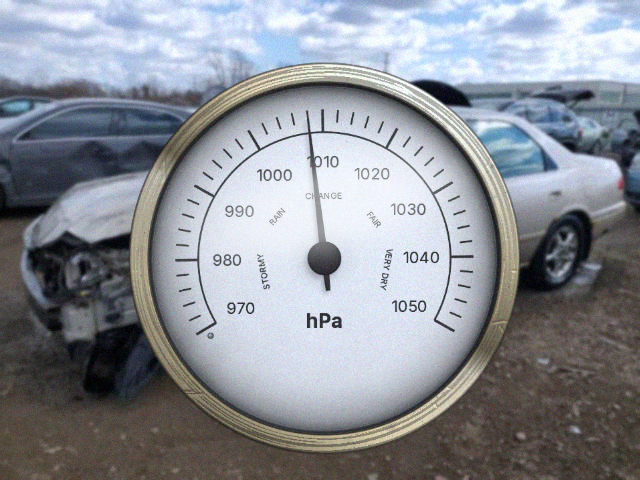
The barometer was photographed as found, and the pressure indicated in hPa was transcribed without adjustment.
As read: 1008 hPa
